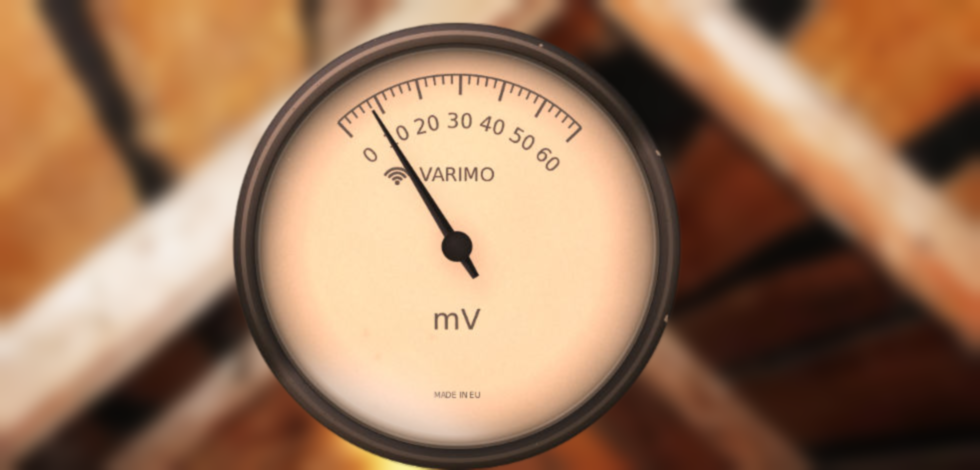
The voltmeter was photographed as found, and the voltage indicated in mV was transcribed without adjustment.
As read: 8 mV
